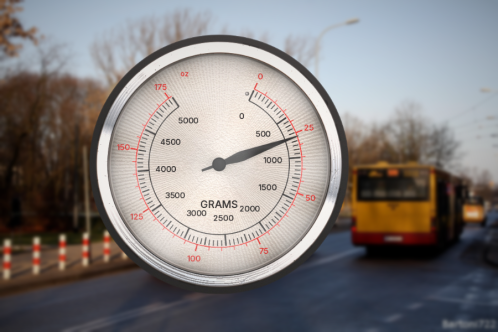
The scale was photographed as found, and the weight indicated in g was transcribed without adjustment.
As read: 750 g
